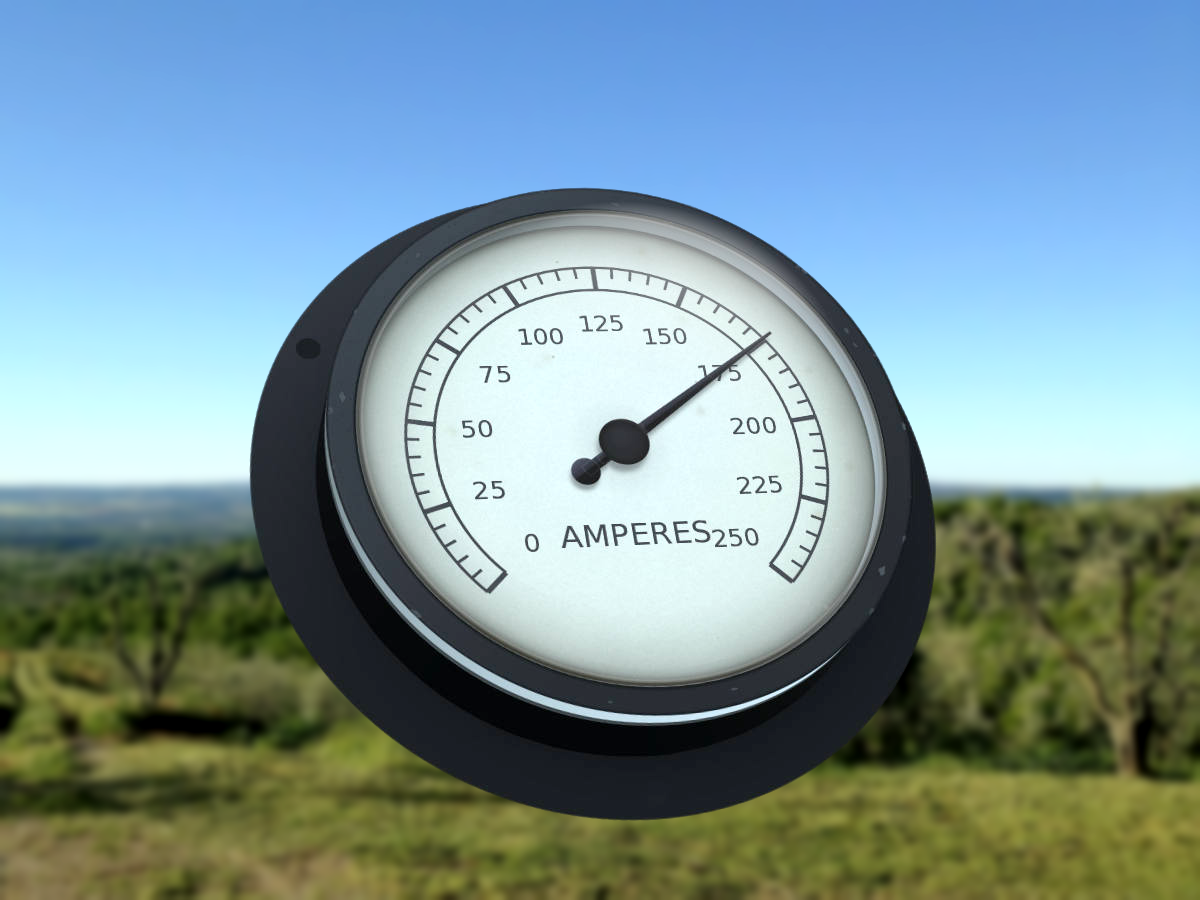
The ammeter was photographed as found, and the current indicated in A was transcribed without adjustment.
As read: 175 A
